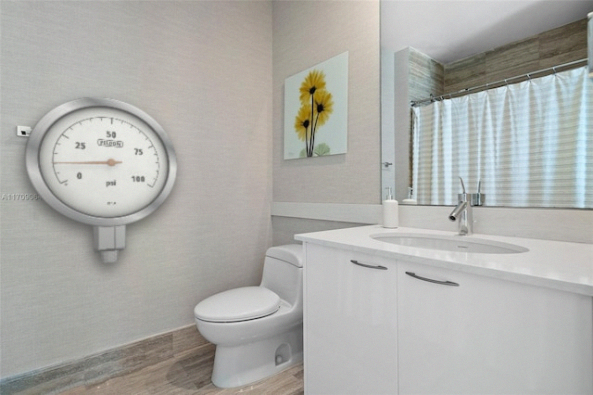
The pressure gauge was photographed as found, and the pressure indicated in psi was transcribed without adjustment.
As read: 10 psi
